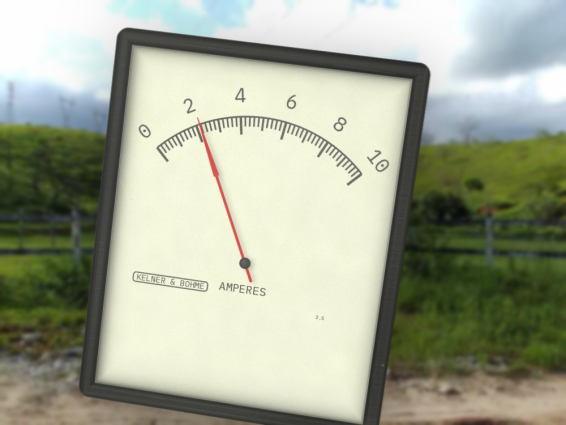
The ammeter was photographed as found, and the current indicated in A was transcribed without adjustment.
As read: 2.2 A
